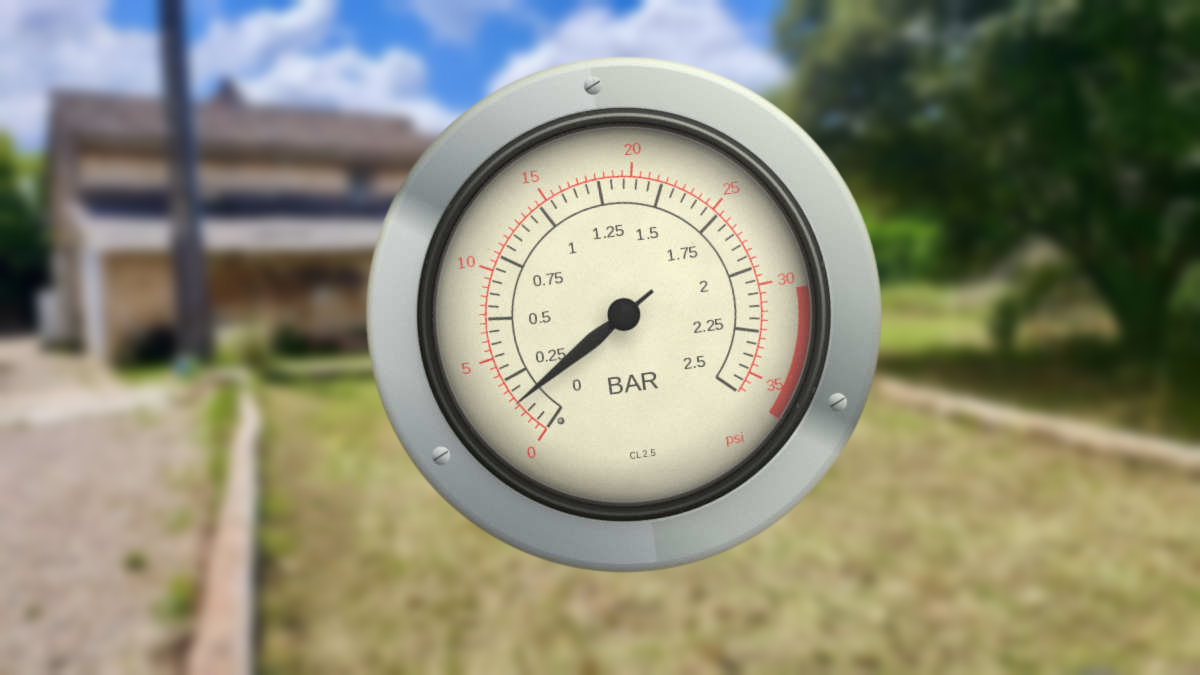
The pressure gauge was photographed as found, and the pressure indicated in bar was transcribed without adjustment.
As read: 0.15 bar
